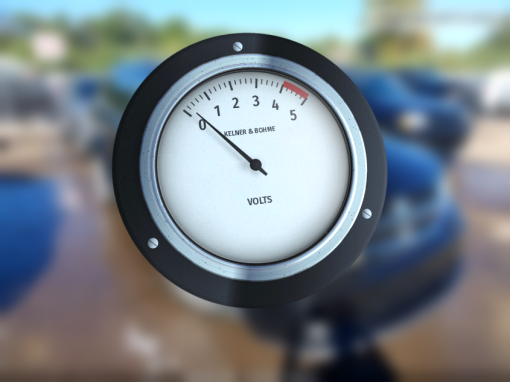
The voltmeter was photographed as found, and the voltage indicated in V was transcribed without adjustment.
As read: 0.2 V
